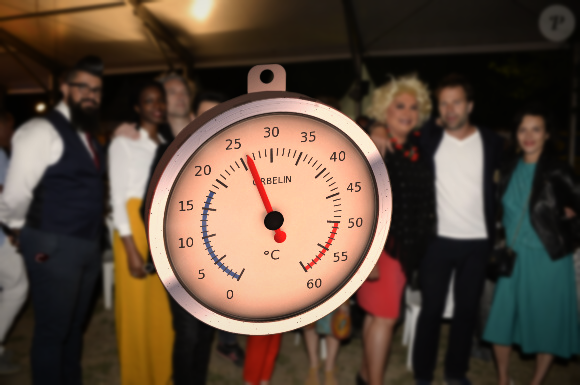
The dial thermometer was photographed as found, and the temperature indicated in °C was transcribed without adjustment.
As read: 26 °C
